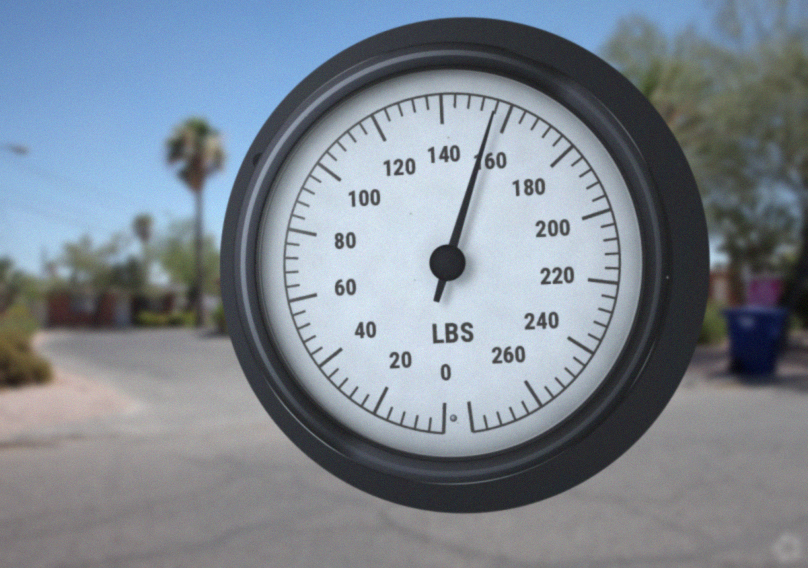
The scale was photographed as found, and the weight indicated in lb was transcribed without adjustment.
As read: 156 lb
